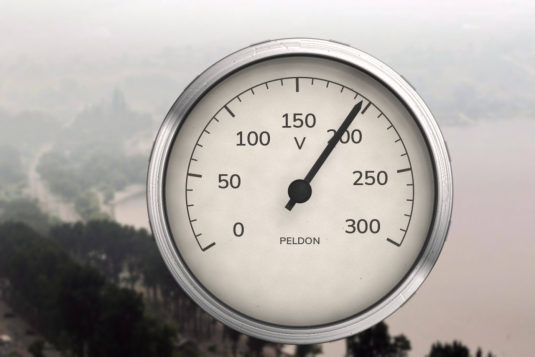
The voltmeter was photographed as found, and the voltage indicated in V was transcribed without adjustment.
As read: 195 V
